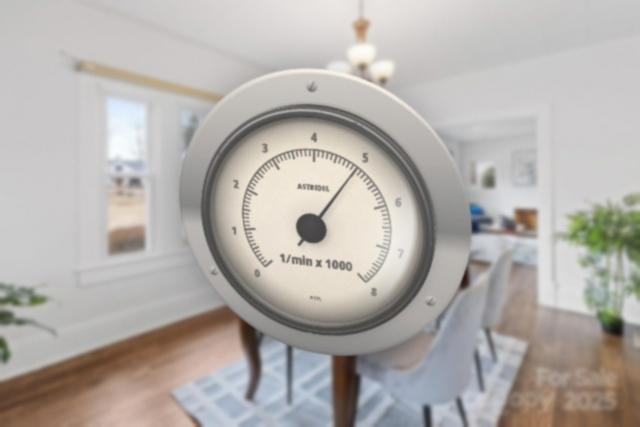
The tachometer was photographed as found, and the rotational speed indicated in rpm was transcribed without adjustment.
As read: 5000 rpm
